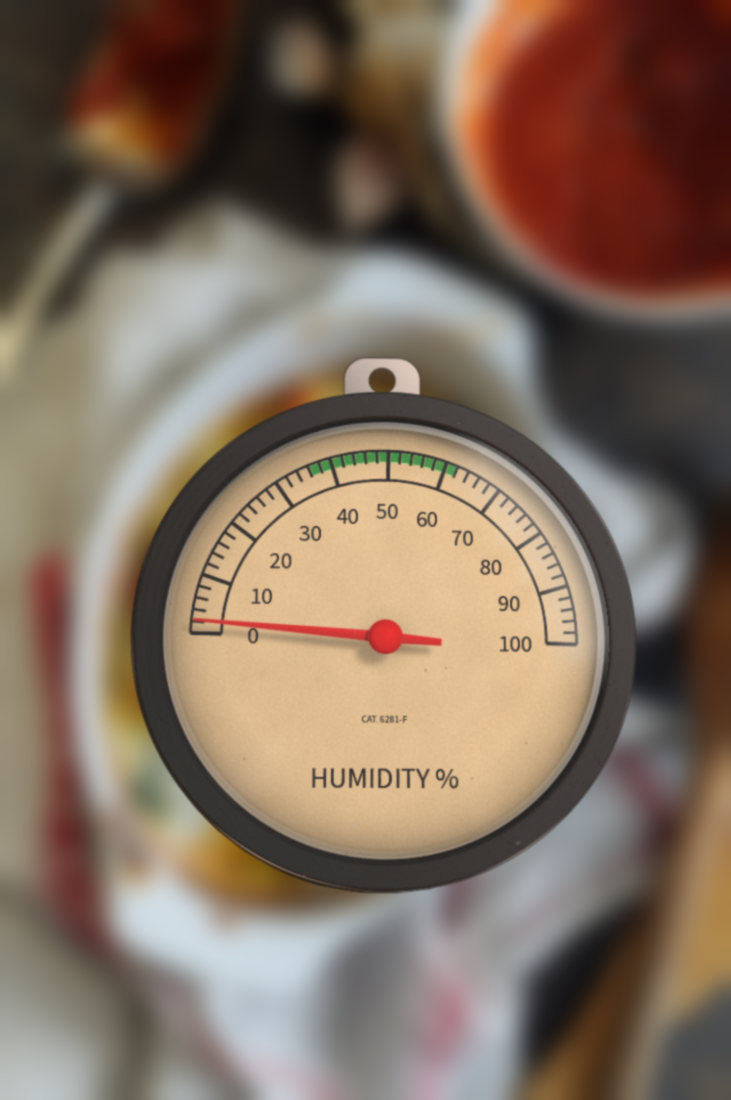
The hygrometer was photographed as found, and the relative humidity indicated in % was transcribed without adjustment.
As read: 2 %
